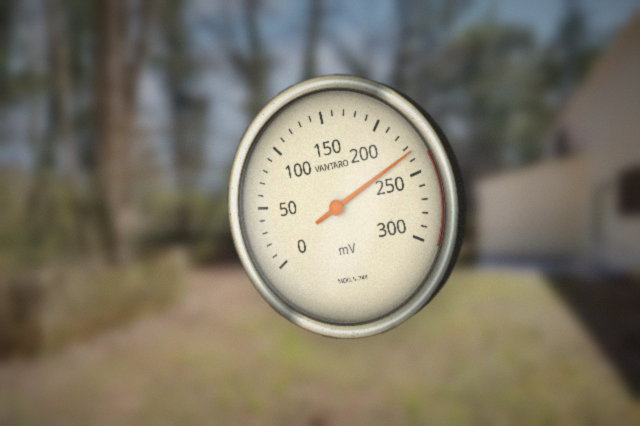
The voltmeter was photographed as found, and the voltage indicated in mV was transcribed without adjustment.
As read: 235 mV
